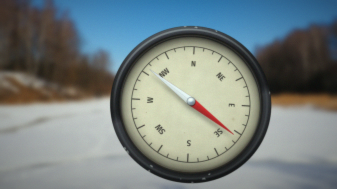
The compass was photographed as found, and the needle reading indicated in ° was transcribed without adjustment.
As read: 125 °
